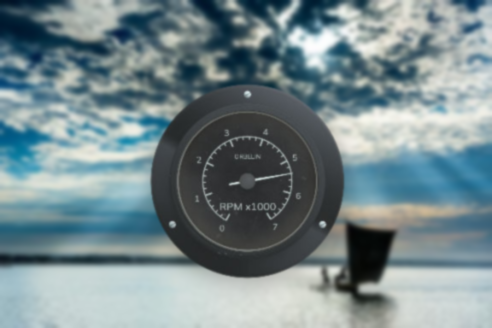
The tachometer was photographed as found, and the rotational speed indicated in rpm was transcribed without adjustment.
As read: 5400 rpm
